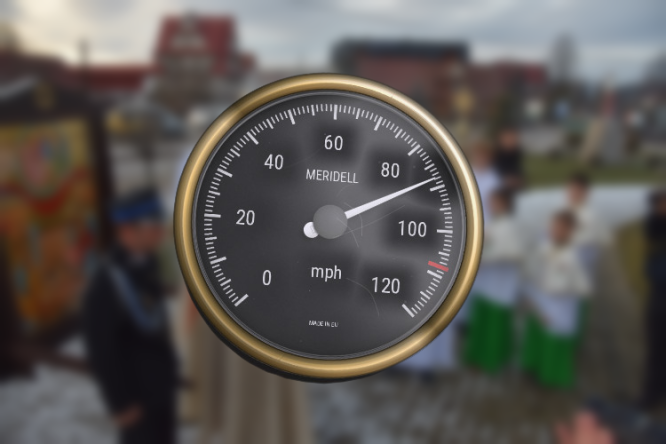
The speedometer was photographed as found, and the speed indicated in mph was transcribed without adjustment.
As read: 88 mph
